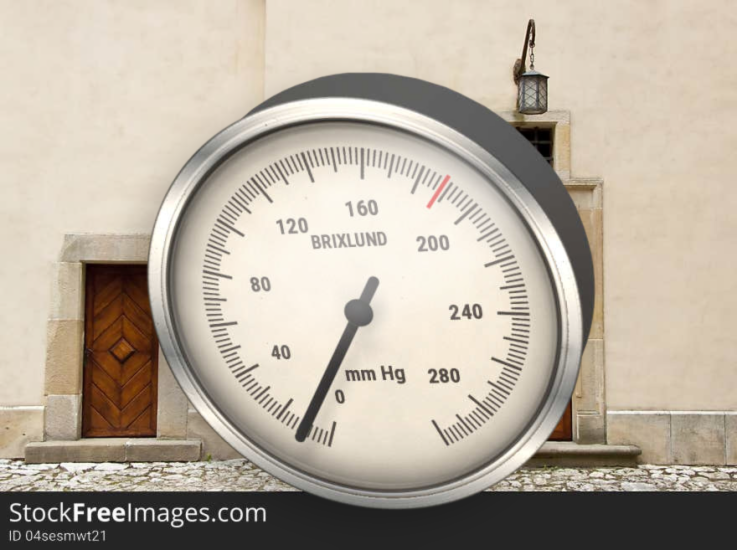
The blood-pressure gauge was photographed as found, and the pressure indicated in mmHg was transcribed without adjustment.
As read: 10 mmHg
